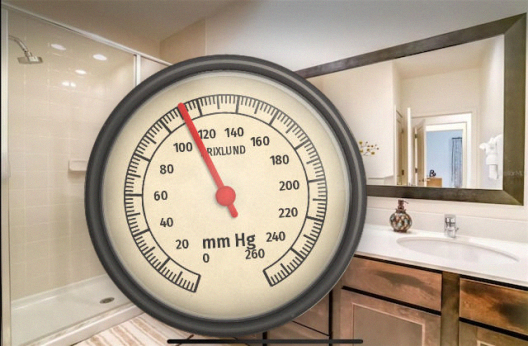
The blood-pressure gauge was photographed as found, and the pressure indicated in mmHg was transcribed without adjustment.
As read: 112 mmHg
